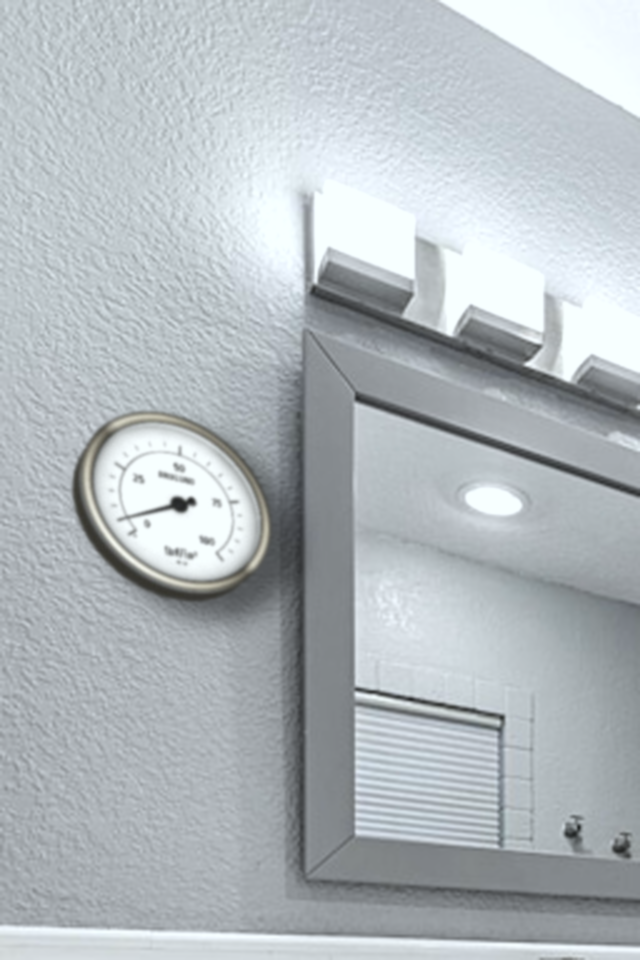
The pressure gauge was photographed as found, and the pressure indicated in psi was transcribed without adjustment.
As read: 5 psi
